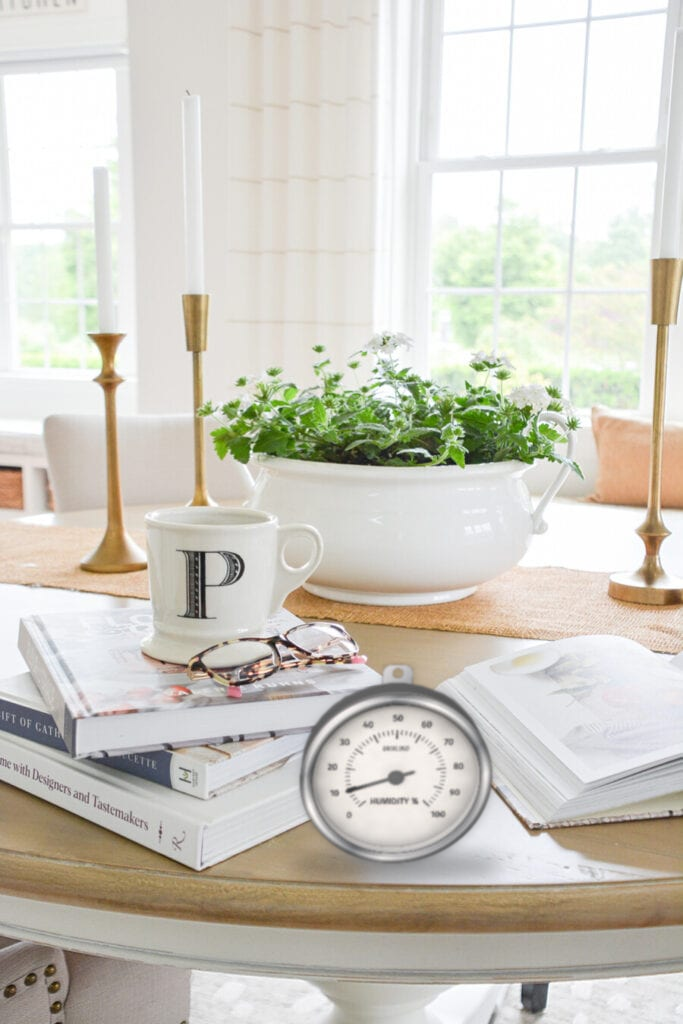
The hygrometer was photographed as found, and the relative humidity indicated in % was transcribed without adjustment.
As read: 10 %
